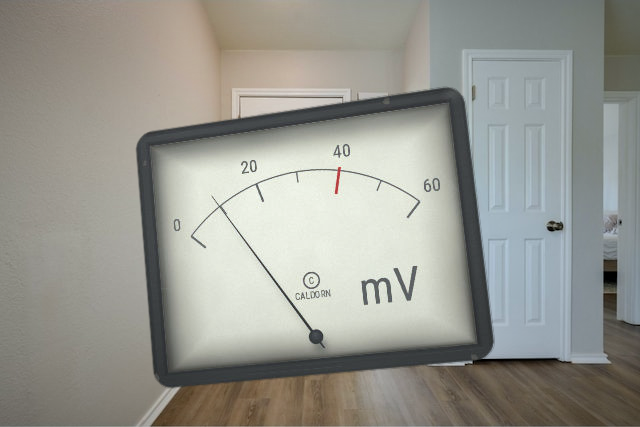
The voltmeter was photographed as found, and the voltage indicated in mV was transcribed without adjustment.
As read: 10 mV
